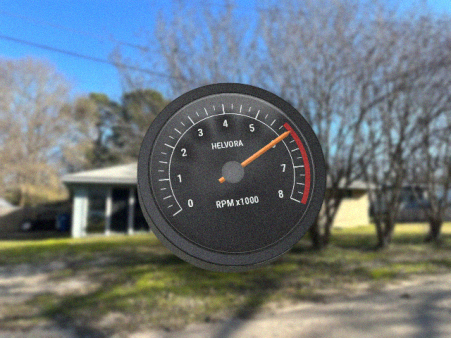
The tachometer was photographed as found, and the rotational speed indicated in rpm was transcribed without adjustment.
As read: 6000 rpm
